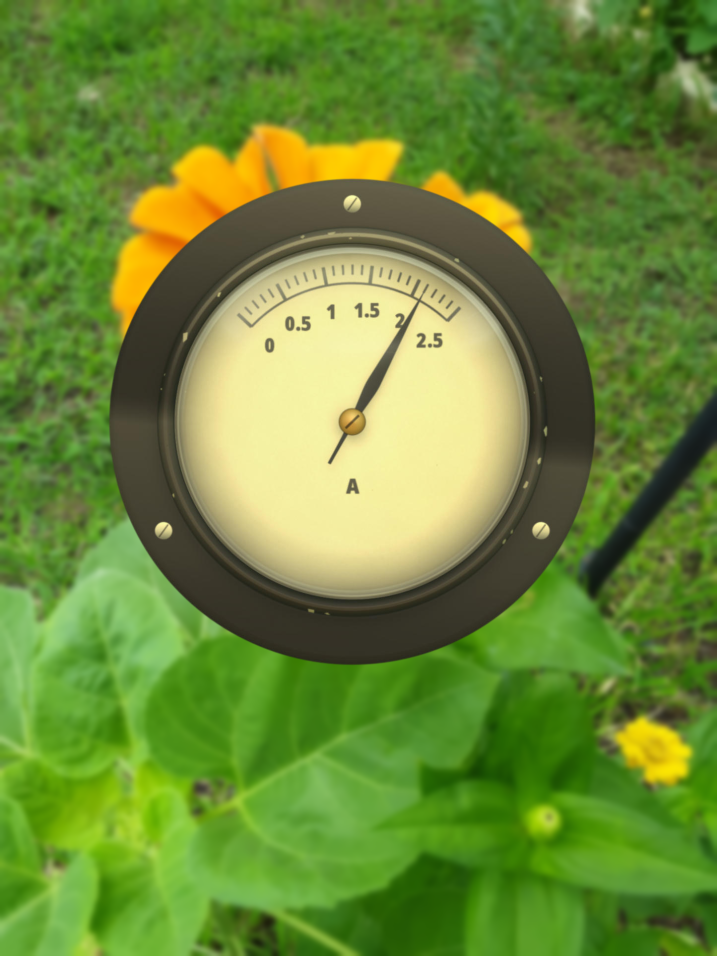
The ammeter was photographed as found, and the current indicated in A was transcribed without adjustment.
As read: 2.1 A
